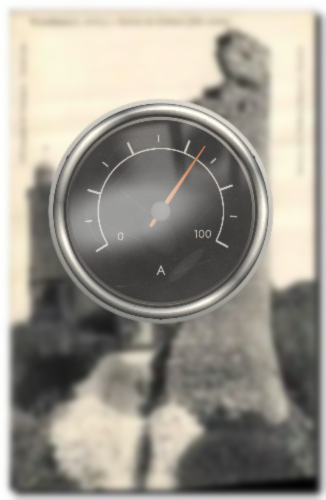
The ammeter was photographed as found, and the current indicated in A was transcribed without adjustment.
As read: 65 A
